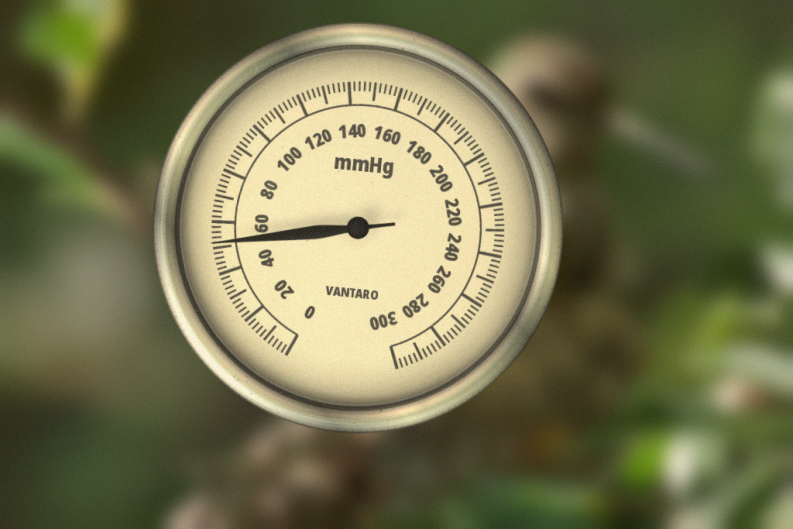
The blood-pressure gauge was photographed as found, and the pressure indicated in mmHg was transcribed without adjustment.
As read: 52 mmHg
